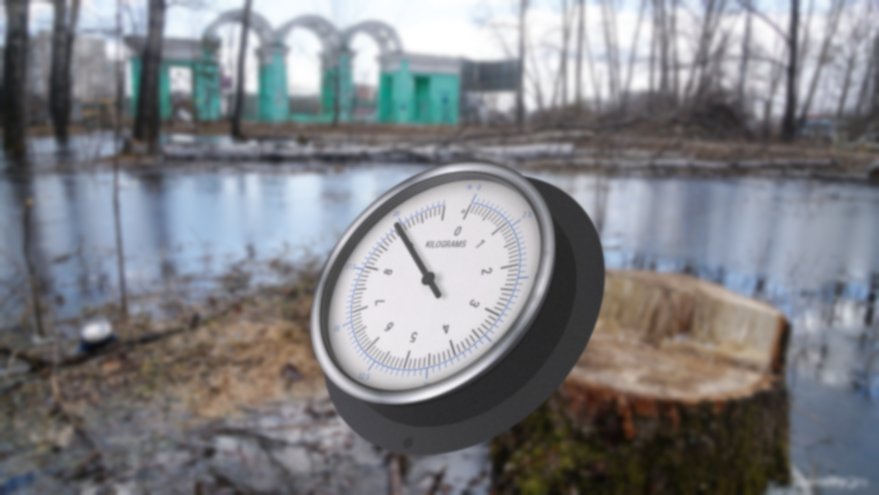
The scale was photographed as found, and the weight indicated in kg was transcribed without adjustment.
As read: 9 kg
